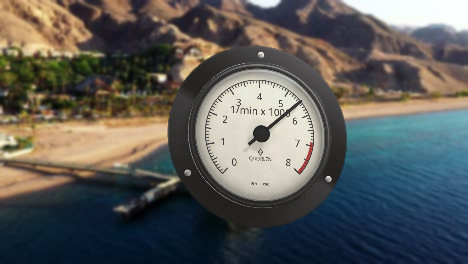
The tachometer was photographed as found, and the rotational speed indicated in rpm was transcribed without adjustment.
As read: 5500 rpm
